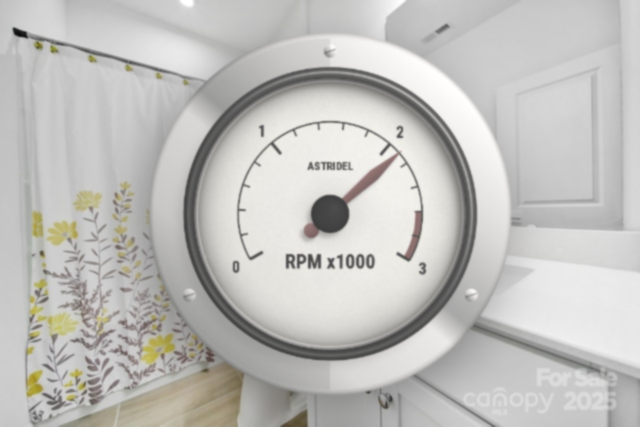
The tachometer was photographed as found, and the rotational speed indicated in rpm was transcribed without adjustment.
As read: 2100 rpm
